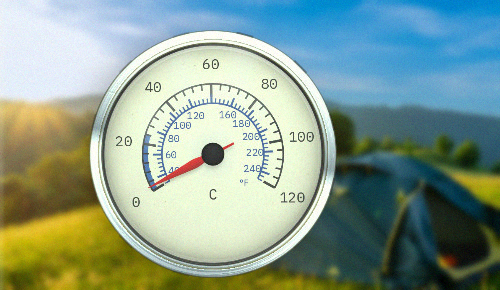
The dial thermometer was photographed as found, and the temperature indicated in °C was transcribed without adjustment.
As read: 2 °C
